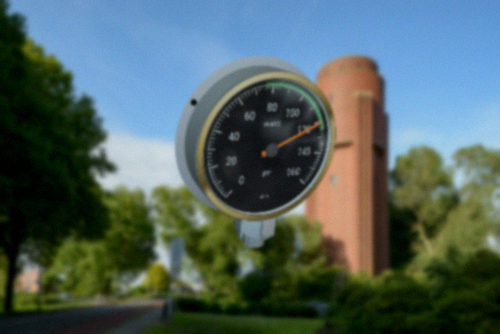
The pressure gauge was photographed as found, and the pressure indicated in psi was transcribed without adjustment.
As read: 120 psi
